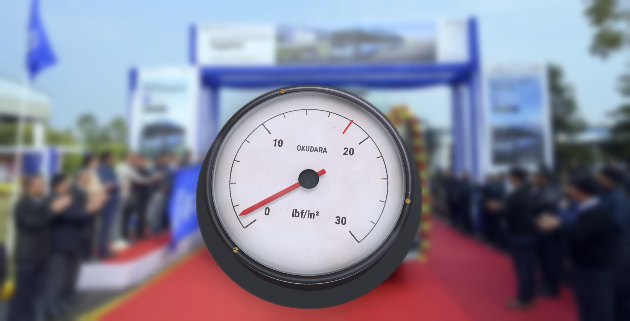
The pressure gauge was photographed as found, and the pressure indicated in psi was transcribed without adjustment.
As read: 1 psi
